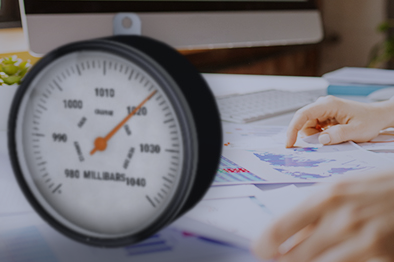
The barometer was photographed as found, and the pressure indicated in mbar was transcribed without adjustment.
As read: 1020 mbar
